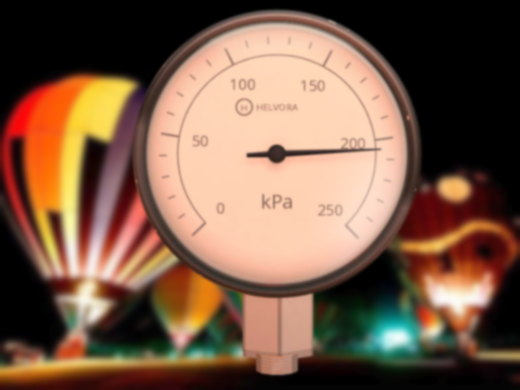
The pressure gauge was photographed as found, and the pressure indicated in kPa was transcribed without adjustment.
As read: 205 kPa
